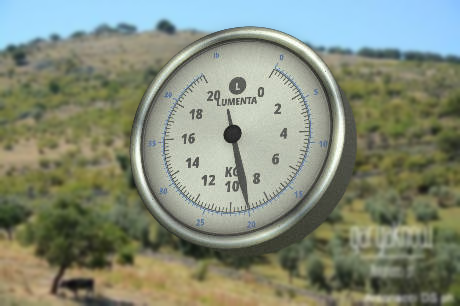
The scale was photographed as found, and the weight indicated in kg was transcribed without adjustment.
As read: 9 kg
